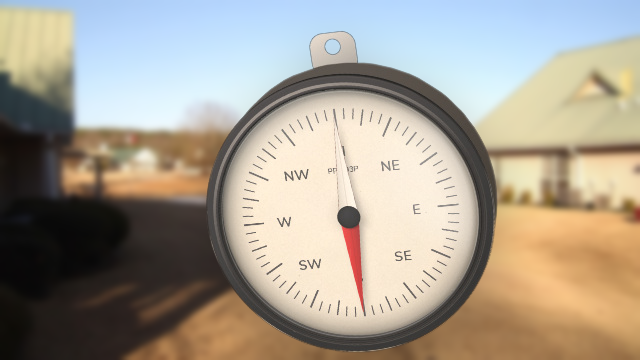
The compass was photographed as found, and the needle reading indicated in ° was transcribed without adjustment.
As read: 180 °
